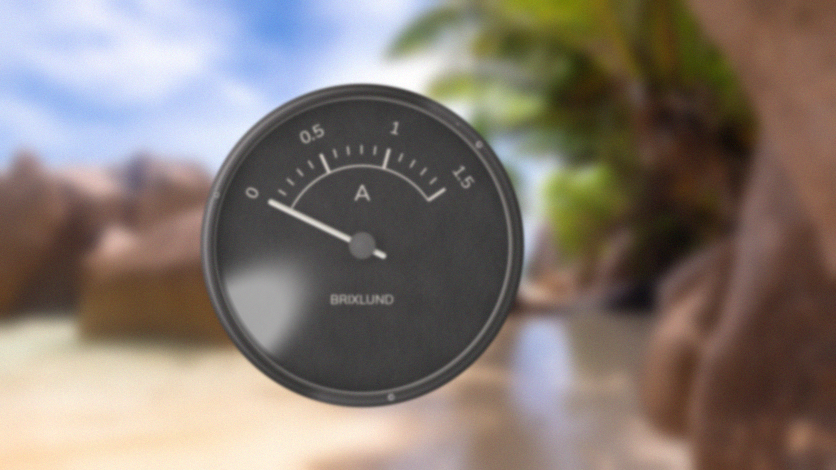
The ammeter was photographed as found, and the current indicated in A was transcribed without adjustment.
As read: 0 A
